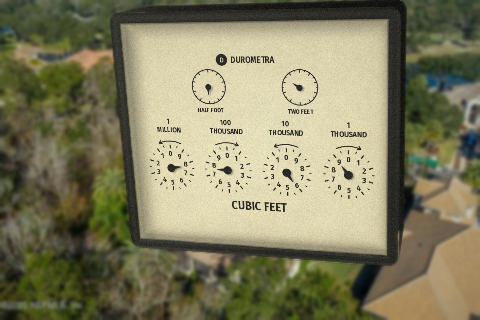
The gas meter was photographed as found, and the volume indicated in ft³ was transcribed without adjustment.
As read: 775900 ft³
